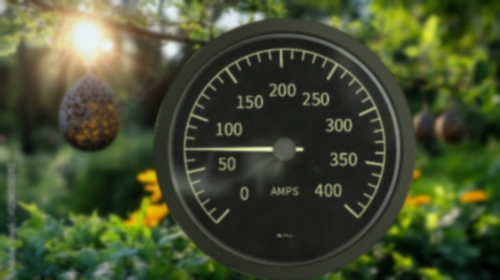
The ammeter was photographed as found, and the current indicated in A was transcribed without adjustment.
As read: 70 A
